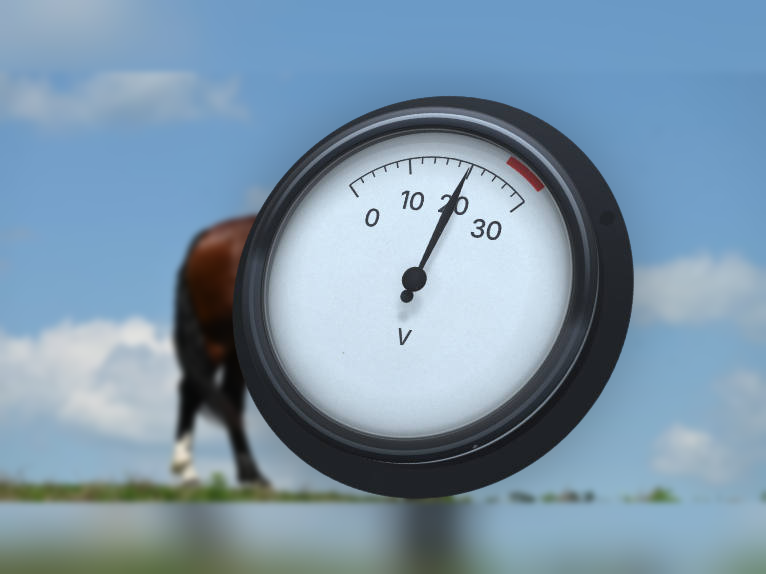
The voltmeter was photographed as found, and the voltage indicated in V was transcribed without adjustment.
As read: 20 V
